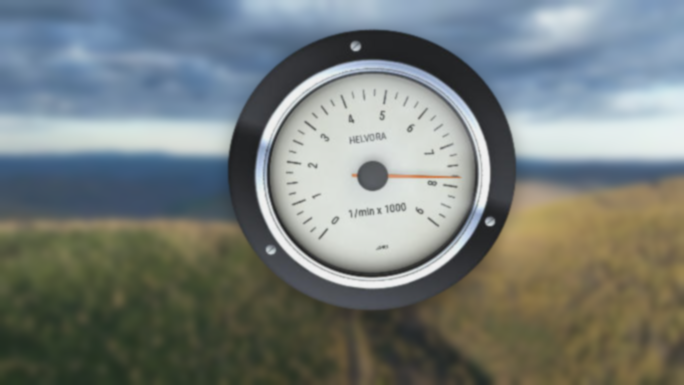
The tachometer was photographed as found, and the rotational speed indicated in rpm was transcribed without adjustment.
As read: 7750 rpm
